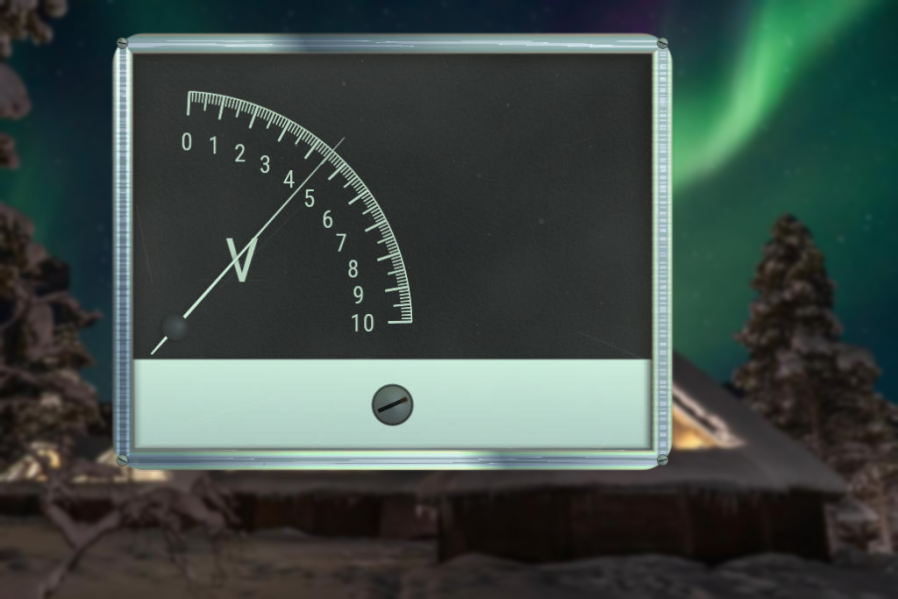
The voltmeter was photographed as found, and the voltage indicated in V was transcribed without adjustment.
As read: 4.5 V
